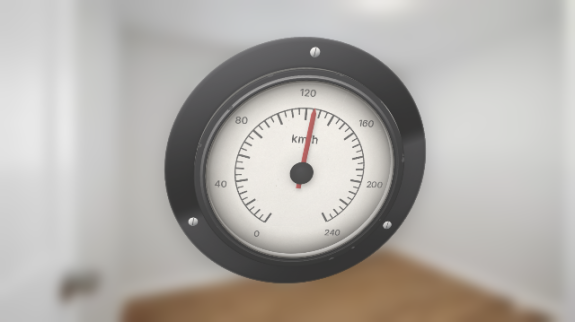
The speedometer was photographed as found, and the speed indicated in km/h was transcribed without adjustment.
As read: 125 km/h
